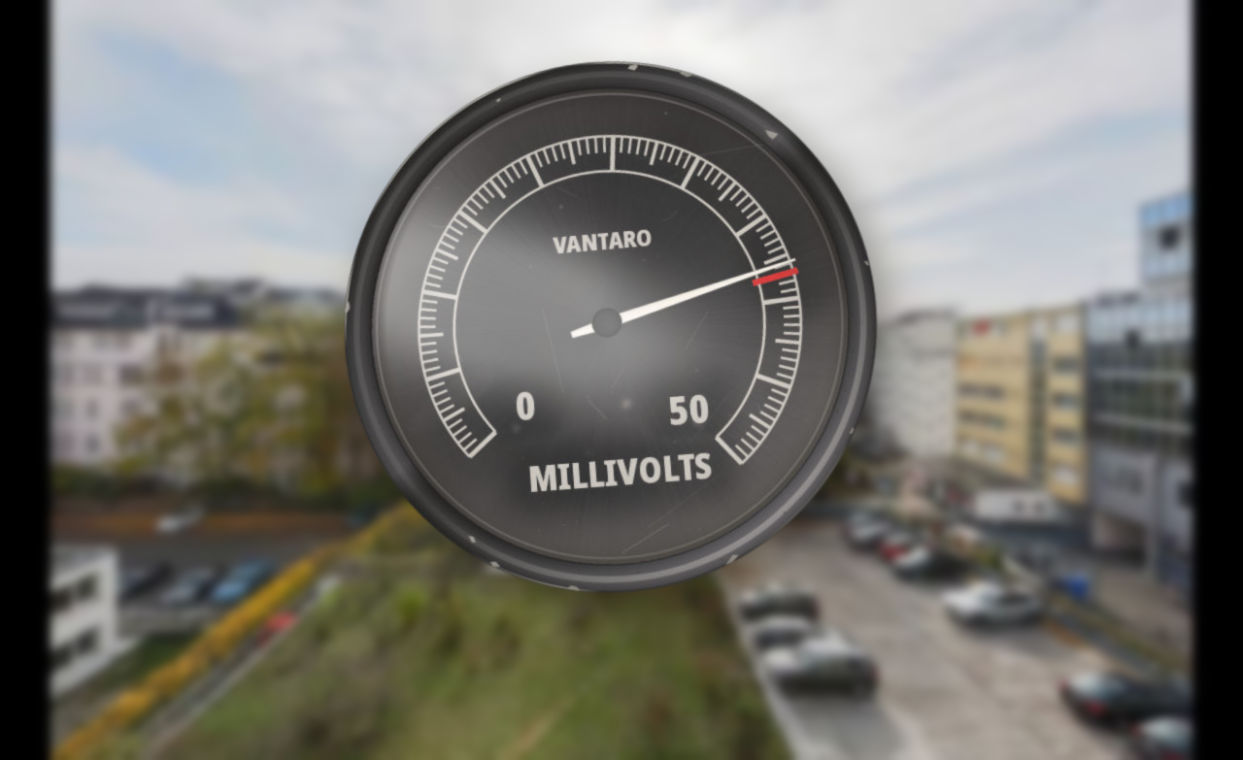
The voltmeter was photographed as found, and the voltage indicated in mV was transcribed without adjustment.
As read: 38 mV
